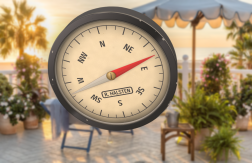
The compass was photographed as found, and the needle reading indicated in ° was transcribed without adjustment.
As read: 75 °
